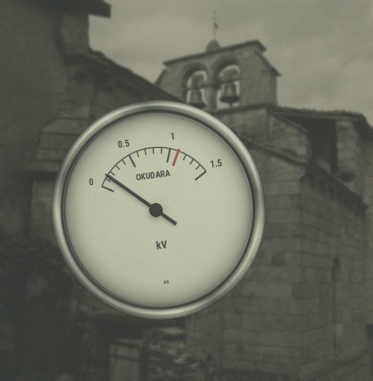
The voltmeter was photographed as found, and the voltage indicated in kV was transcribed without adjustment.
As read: 0.15 kV
